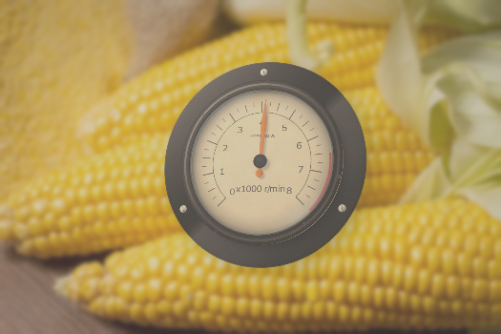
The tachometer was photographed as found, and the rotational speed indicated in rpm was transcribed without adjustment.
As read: 4125 rpm
